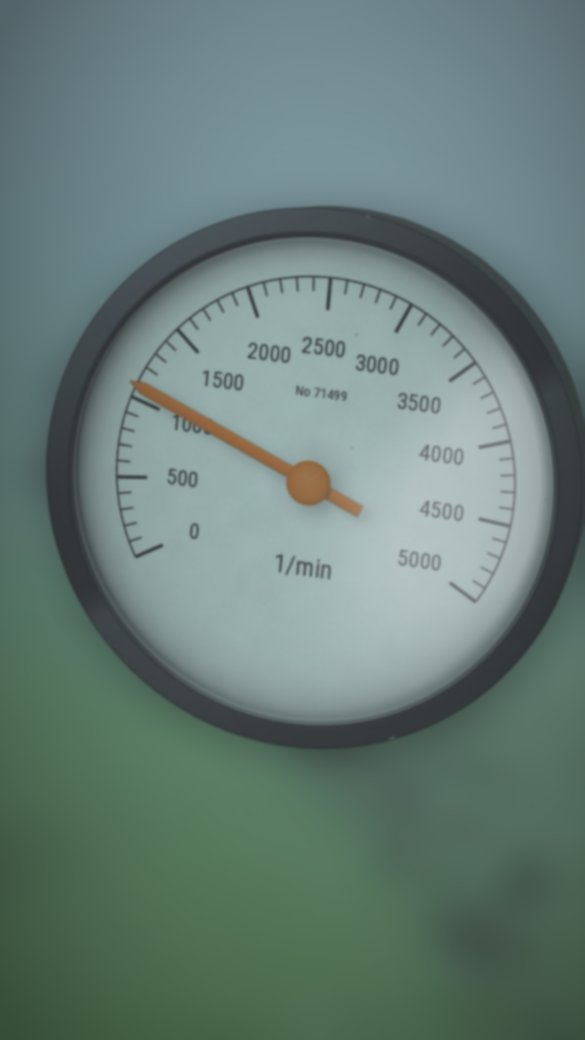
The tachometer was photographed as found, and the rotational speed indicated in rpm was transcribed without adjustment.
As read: 1100 rpm
